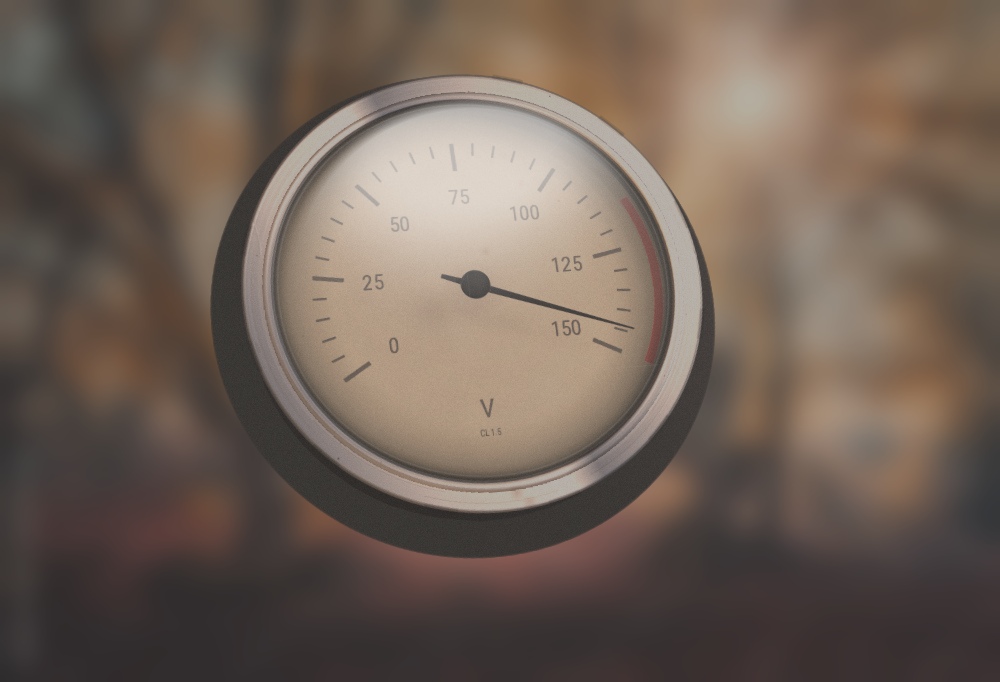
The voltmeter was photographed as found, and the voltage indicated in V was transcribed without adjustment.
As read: 145 V
